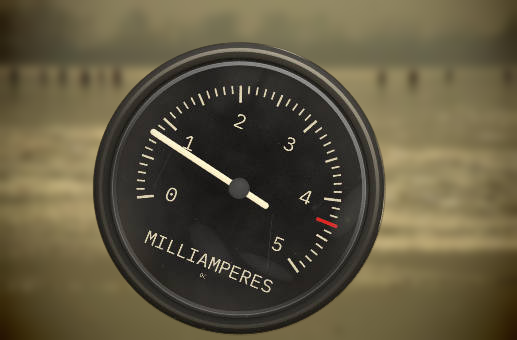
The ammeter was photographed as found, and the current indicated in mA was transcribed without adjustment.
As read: 0.8 mA
